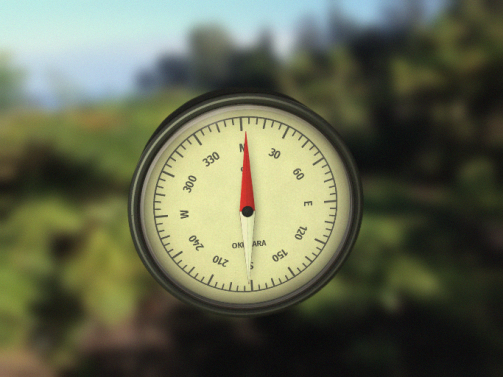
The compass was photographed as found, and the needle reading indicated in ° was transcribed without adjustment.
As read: 2.5 °
